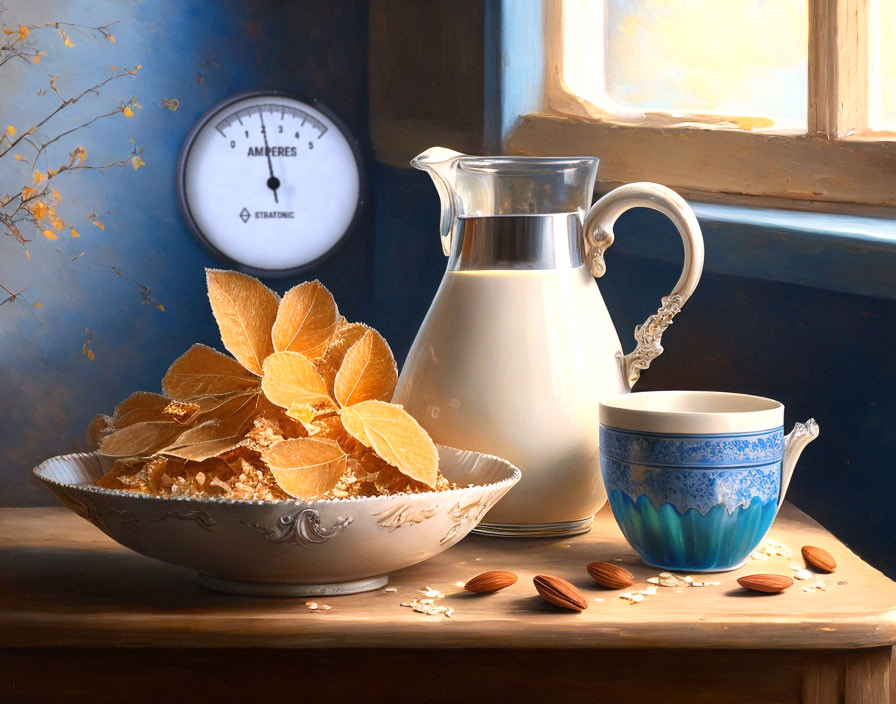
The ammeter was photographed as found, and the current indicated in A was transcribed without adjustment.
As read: 2 A
